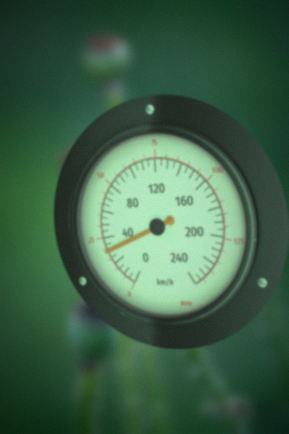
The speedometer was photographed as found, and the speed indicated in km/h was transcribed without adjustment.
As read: 30 km/h
